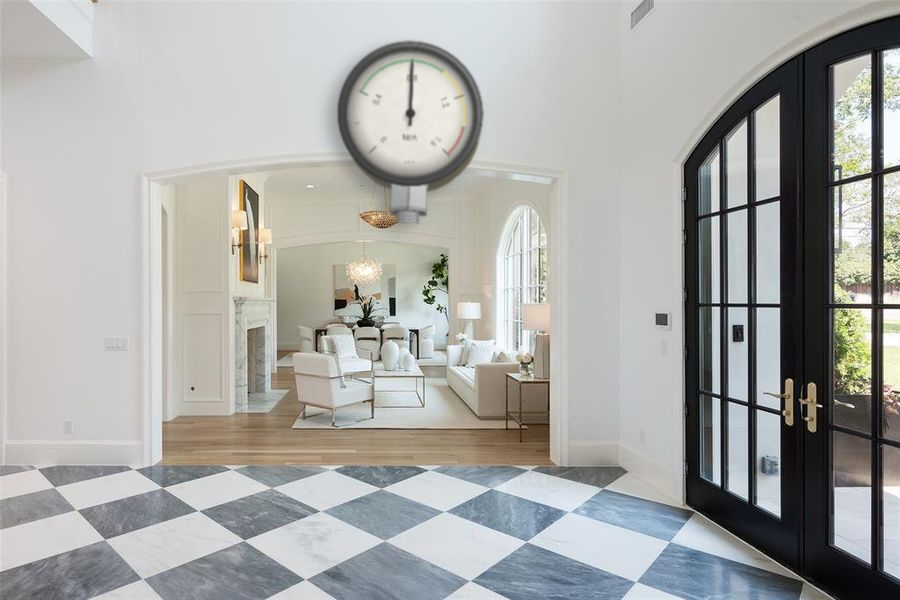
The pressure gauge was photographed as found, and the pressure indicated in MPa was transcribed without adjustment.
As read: 0.8 MPa
